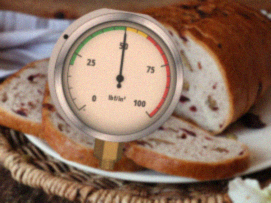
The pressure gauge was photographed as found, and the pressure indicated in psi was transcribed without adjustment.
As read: 50 psi
